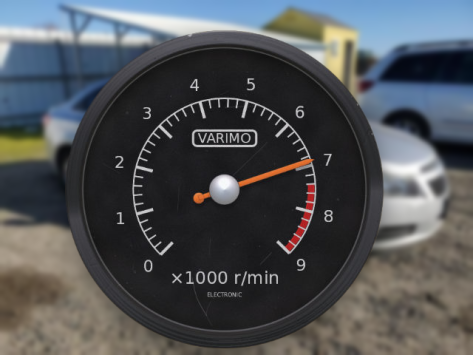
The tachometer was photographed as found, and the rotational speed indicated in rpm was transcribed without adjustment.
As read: 6900 rpm
